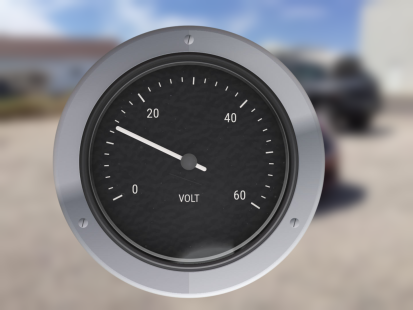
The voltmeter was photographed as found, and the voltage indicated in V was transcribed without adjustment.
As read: 13 V
